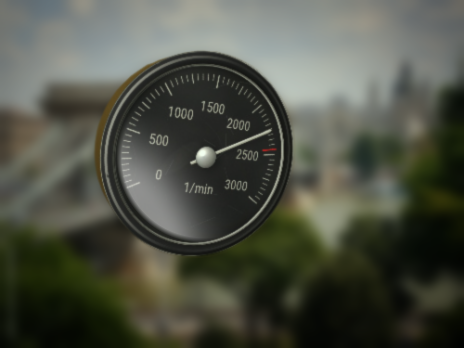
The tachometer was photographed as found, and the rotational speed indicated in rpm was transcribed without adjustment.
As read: 2250 rpm
